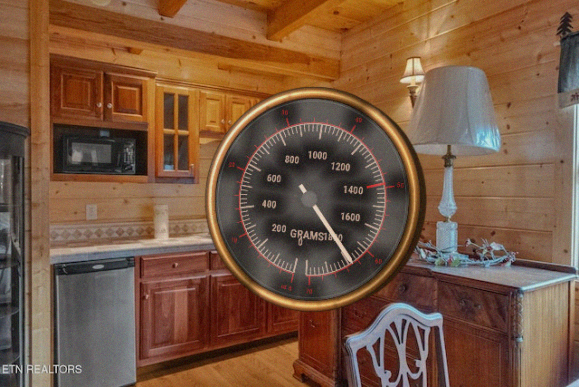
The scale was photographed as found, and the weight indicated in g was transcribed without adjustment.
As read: 1780 g
